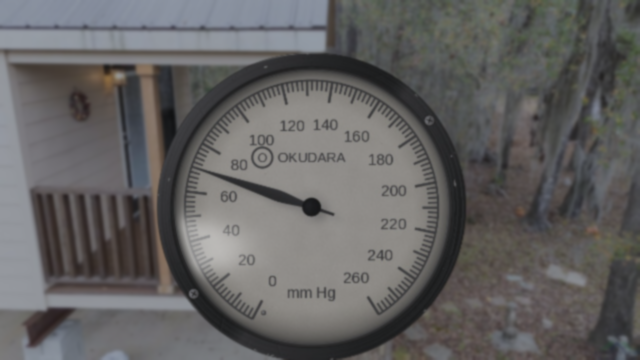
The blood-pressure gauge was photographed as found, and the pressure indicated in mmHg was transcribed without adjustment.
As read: 70 mmHg
